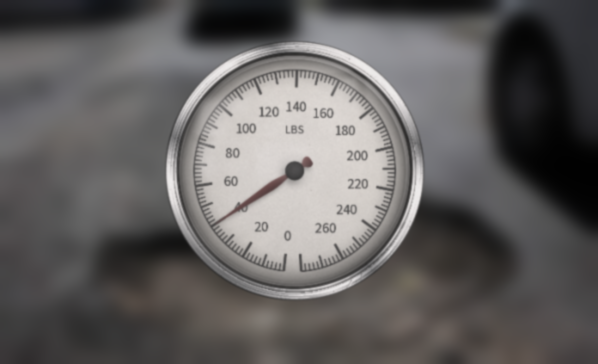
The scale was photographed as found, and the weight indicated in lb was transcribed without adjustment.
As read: 40 lb
